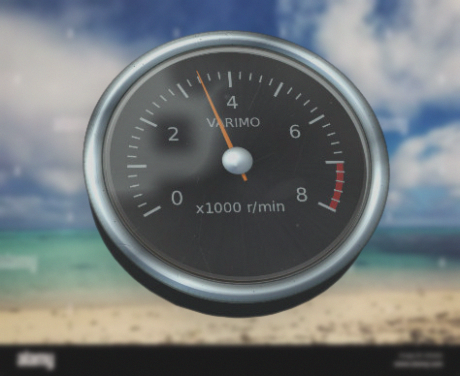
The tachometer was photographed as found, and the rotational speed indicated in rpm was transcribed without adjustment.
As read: 3400 rpm
